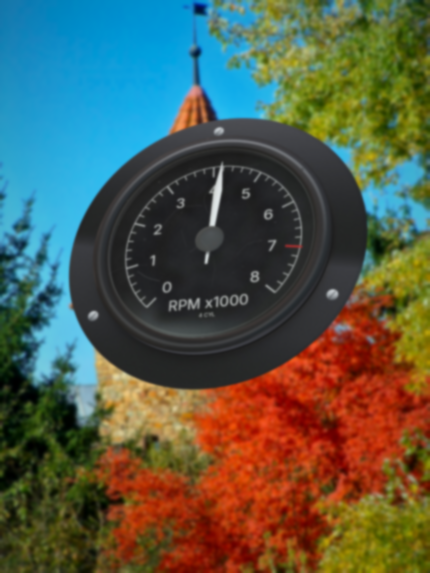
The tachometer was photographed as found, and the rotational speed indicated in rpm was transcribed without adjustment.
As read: 4200 rpm
